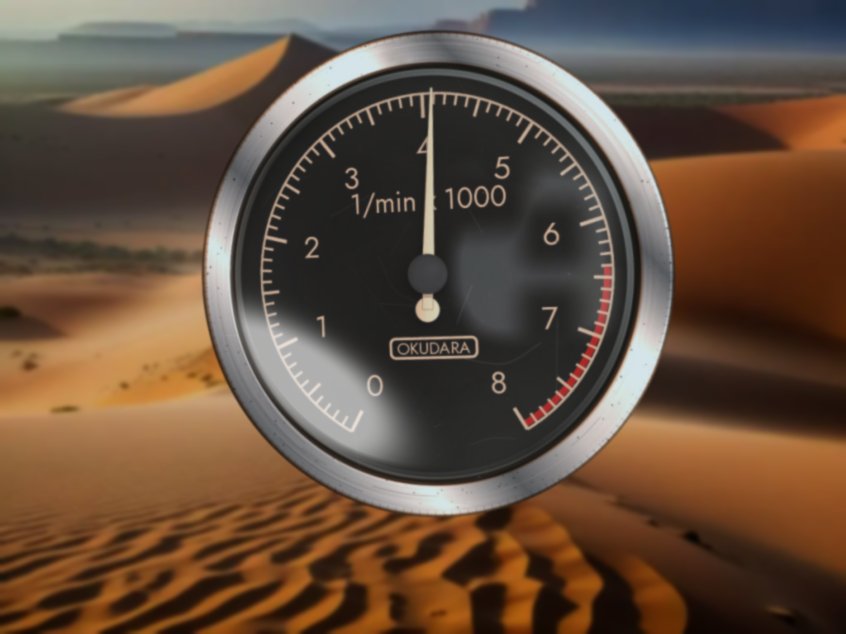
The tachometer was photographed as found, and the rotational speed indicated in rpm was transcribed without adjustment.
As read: 4100 rpm
